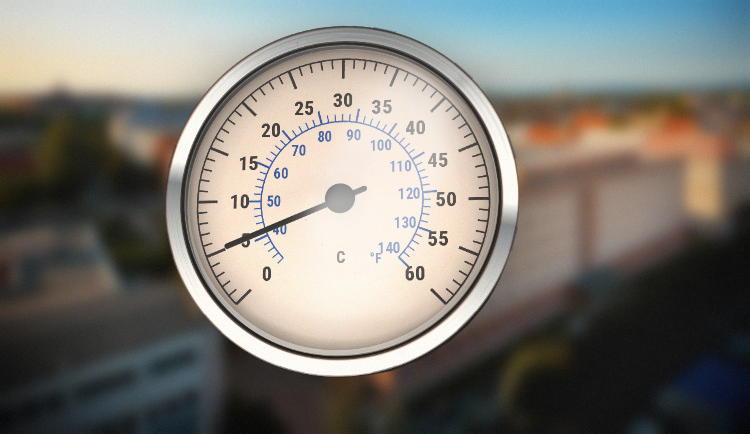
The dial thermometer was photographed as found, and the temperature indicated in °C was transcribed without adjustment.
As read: 5 °C
